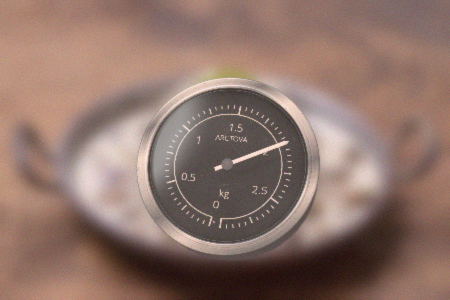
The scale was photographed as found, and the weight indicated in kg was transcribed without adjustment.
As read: 2 kg
